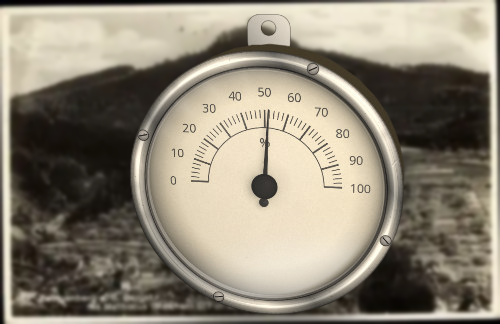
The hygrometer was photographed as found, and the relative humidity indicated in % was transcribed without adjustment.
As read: 52 %
